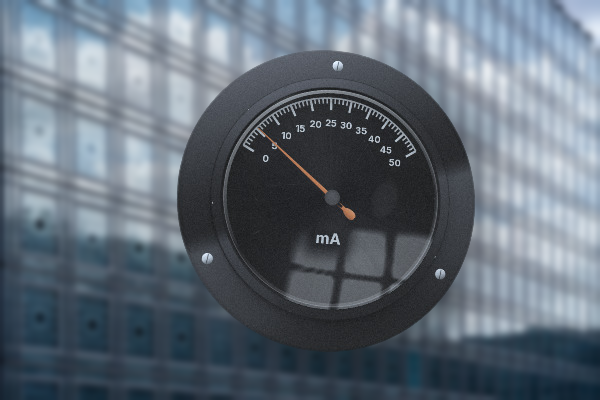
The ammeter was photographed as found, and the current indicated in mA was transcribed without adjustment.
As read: 5 mA
